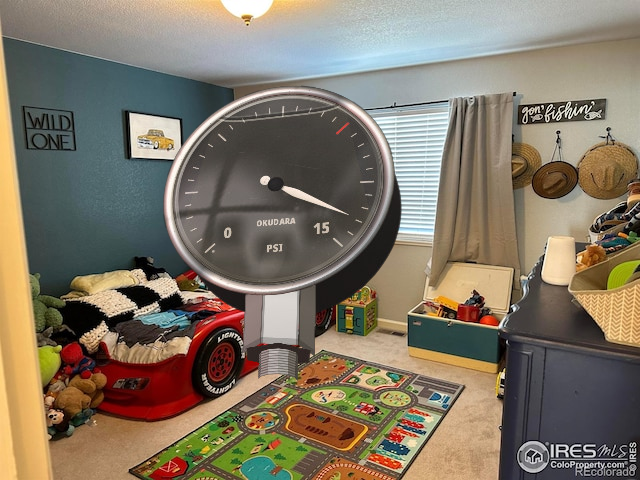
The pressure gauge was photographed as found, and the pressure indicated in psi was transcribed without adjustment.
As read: 14 psi
